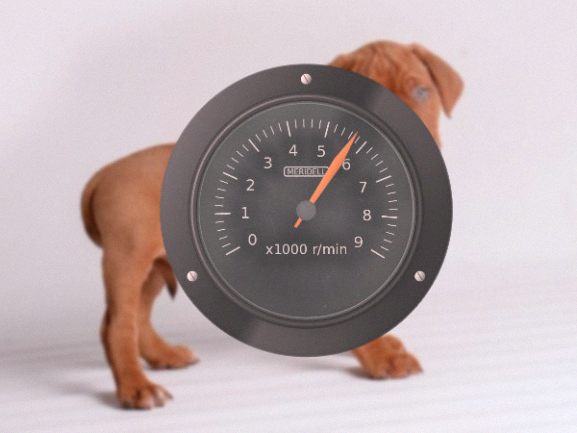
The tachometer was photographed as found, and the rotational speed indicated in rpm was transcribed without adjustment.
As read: 5700 rpm
